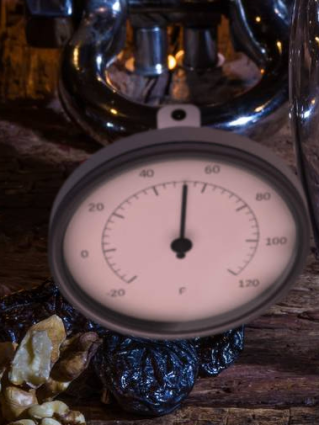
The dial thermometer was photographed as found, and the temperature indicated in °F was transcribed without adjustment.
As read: 52 °F
